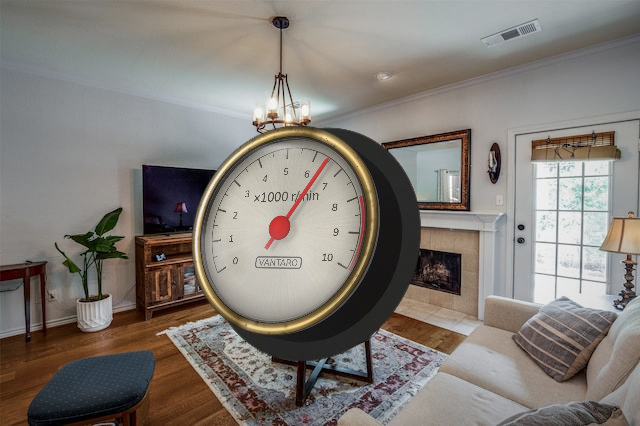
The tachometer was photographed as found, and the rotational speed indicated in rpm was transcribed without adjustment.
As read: 6500 rpm
